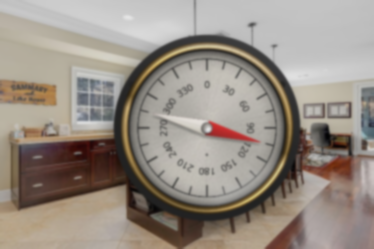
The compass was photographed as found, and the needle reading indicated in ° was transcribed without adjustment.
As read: 105 °
